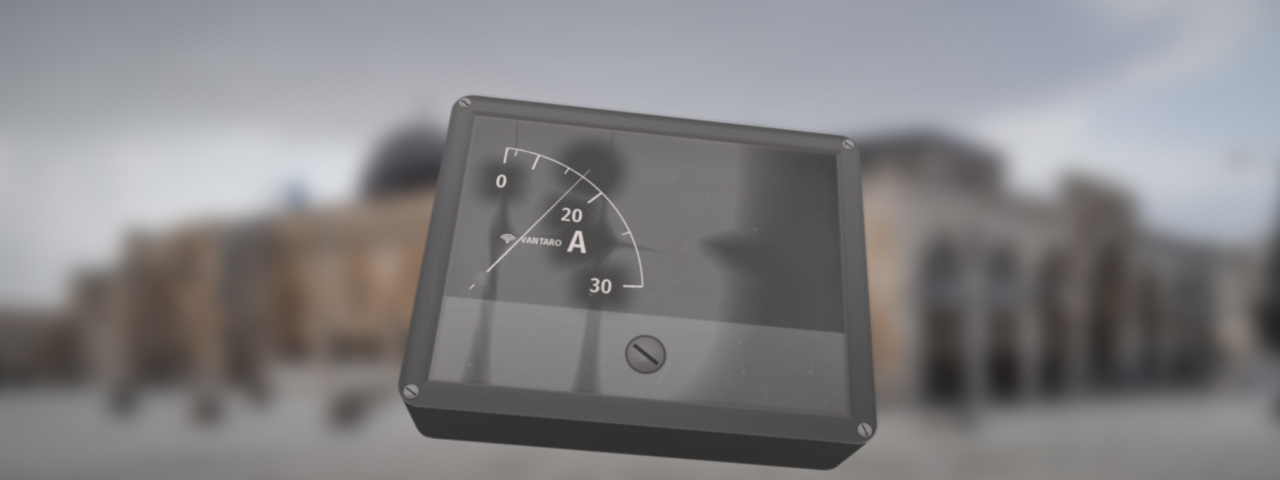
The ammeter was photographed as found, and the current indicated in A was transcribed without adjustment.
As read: 17.5 A
